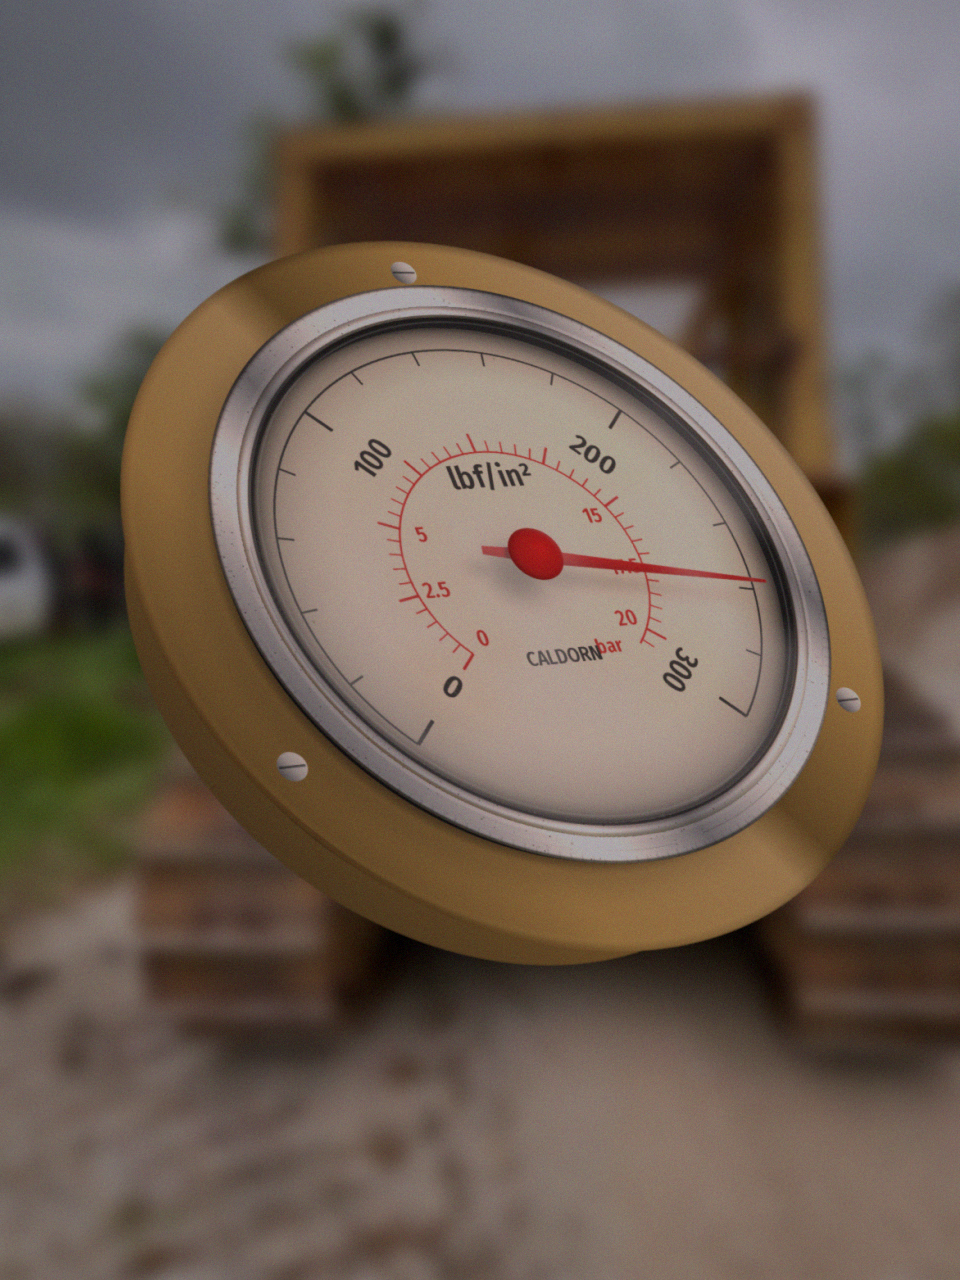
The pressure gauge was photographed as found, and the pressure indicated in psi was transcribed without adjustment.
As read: 260 psi
